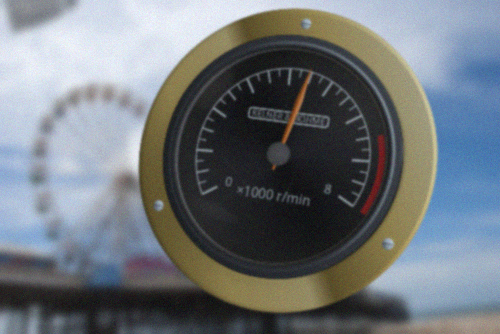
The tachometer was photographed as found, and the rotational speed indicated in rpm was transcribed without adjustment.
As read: 4500 rpm
